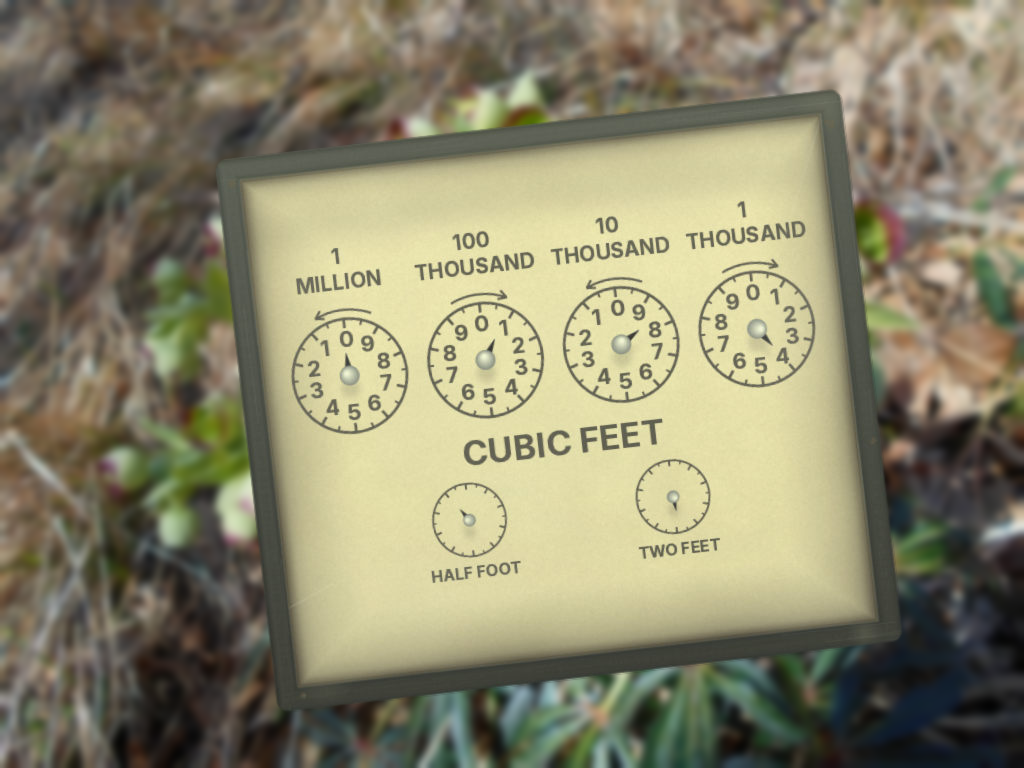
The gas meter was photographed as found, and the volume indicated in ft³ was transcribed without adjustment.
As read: 8400 ft³
